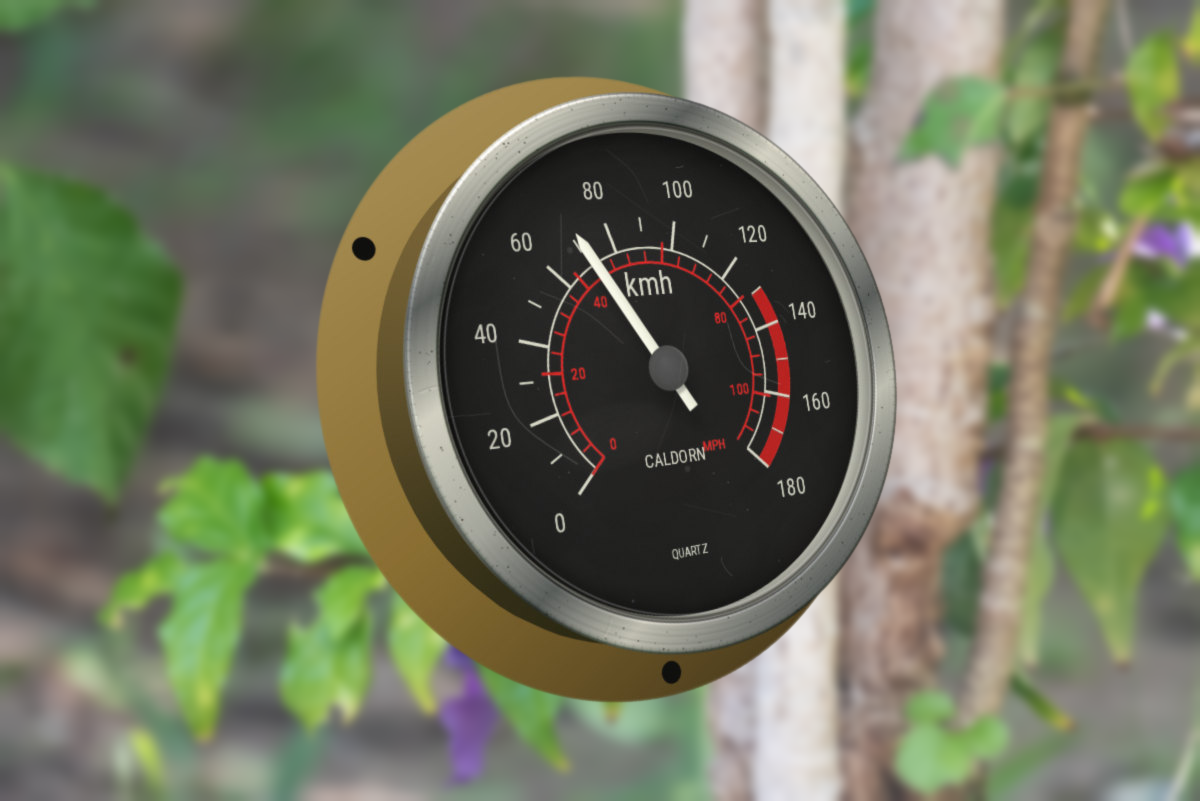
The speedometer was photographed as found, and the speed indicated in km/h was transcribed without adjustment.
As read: 70 km/h
